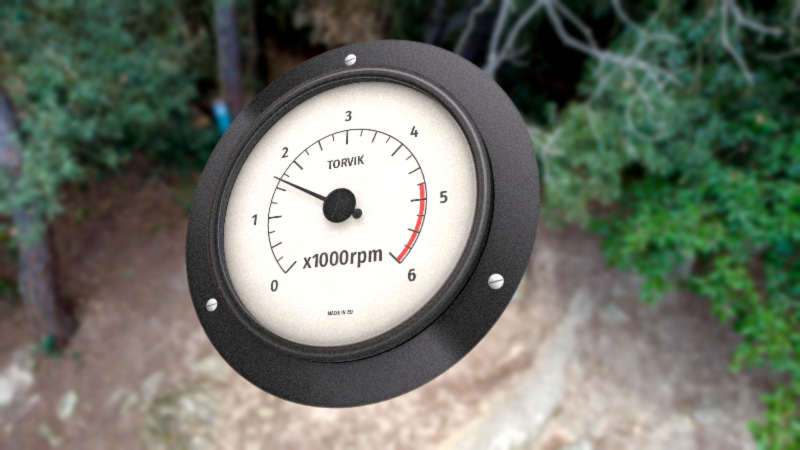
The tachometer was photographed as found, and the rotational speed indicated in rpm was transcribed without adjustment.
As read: 1625 rpm
